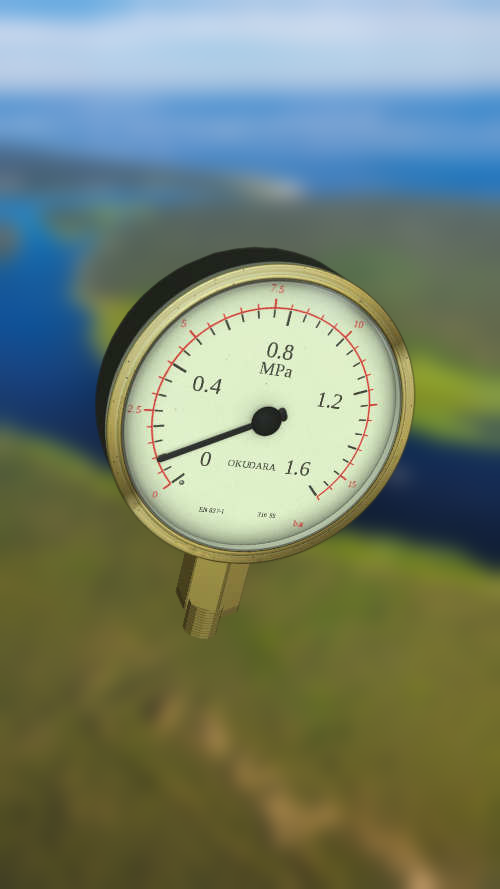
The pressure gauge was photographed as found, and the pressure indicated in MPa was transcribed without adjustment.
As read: 0.1 MPa
